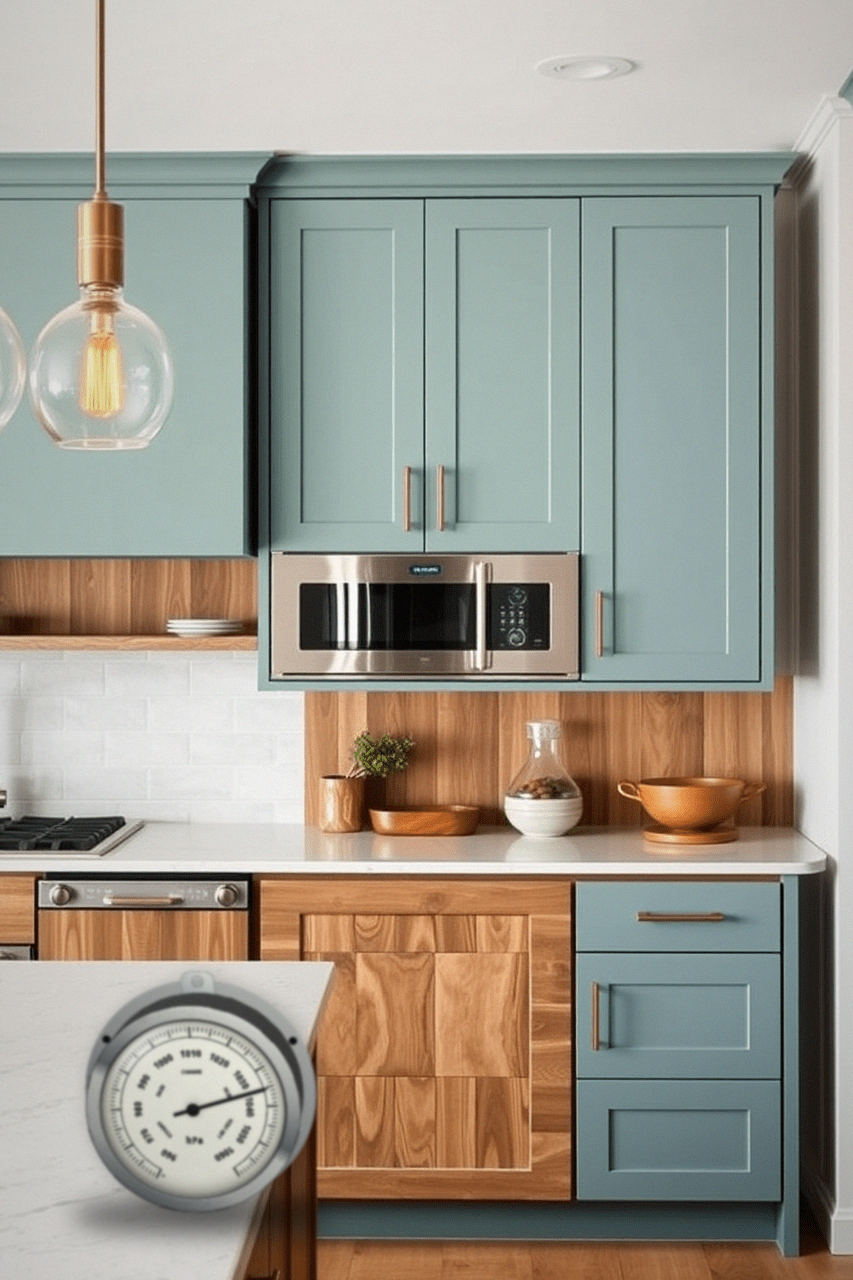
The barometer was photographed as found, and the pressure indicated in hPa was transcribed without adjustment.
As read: 1035 hPa
